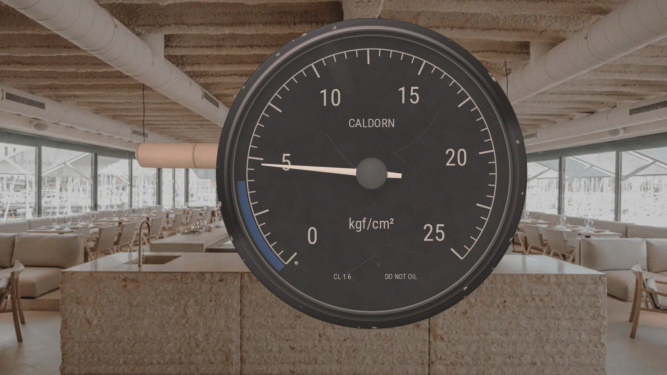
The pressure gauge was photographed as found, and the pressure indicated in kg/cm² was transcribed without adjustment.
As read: 4.75 kg/cm²
